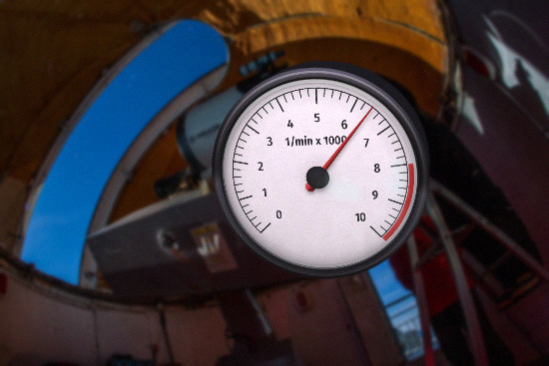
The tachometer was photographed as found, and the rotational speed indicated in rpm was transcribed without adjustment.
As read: 6400 rpm
